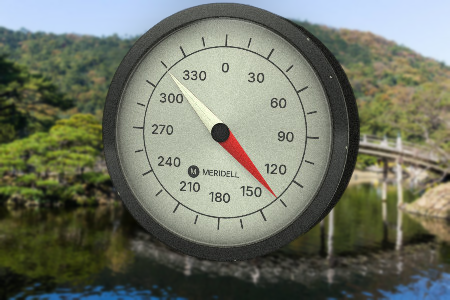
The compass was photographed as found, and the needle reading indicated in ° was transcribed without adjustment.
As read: 135 °
